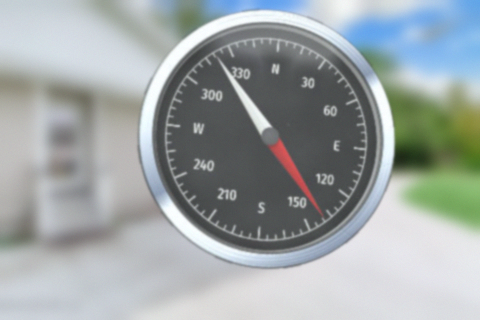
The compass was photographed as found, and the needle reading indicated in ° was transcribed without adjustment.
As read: 140 °
